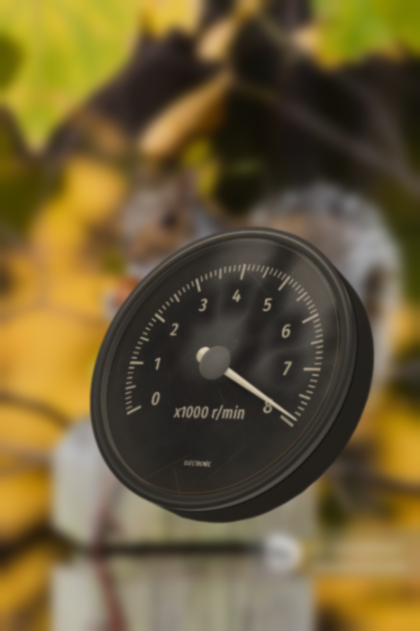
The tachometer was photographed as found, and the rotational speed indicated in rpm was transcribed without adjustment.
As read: 7900 rpm
